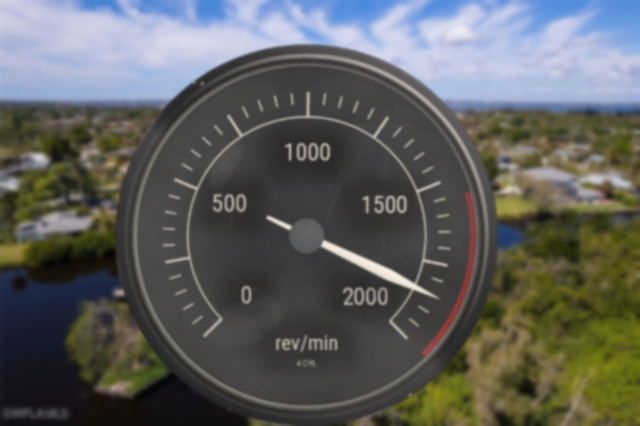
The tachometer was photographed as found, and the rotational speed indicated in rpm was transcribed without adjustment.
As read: 1850 rpm
